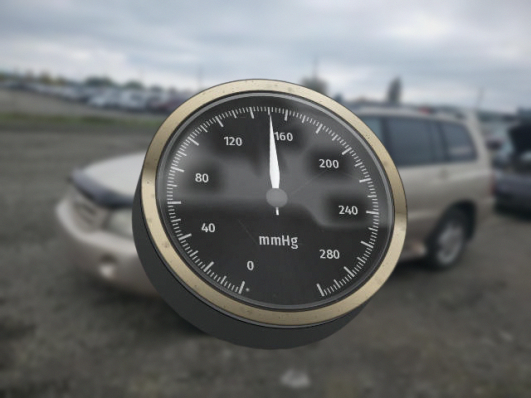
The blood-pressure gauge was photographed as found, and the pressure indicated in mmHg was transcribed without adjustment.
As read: 150 mmHg
